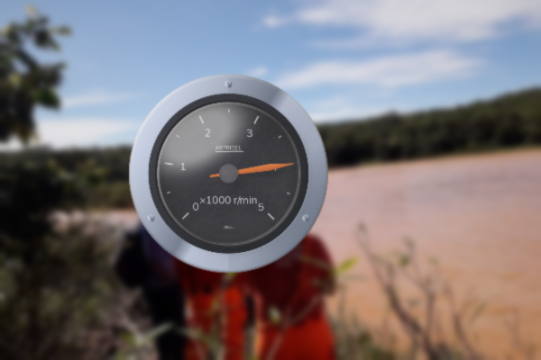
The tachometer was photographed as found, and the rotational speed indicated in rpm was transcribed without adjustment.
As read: 4000 rpm
